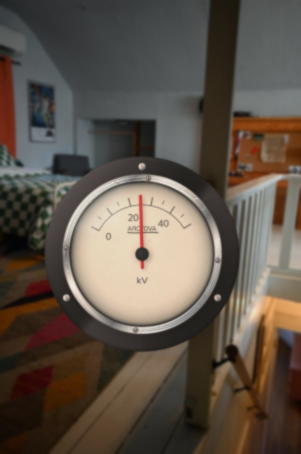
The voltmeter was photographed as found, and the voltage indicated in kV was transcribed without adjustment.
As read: 25 kV
